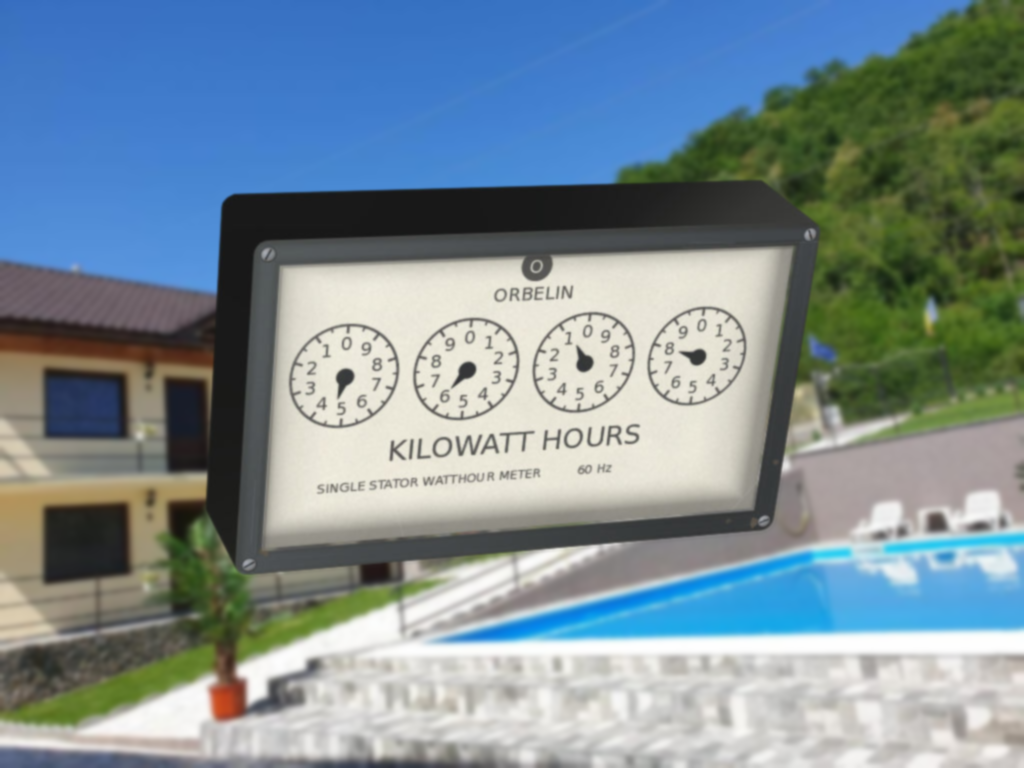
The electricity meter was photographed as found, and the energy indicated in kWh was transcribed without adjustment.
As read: 4608 kWh
